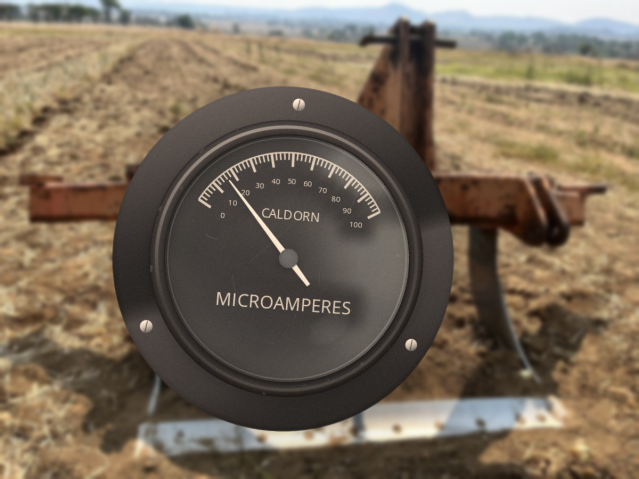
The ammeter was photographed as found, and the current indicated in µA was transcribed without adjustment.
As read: 16 µA
